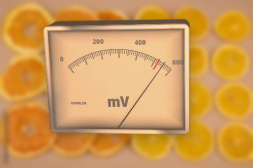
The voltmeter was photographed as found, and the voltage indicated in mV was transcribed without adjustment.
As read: 550 mV
